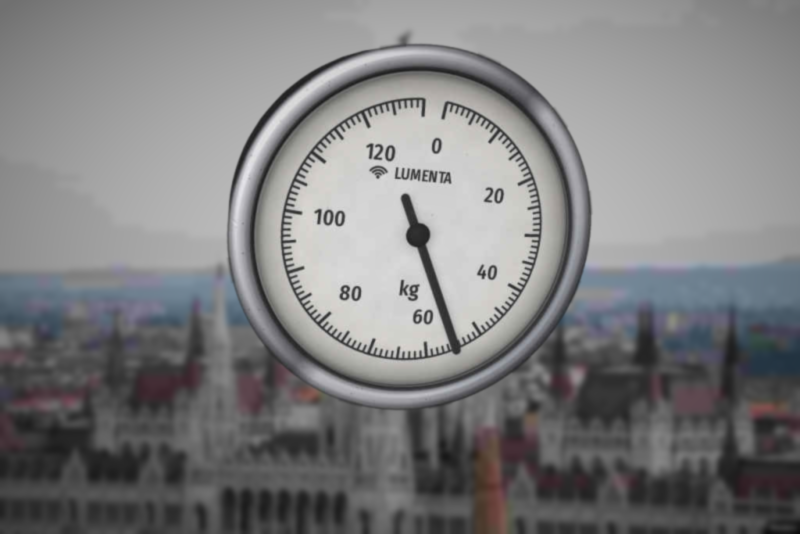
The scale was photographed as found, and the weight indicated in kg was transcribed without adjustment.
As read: 55 kg
